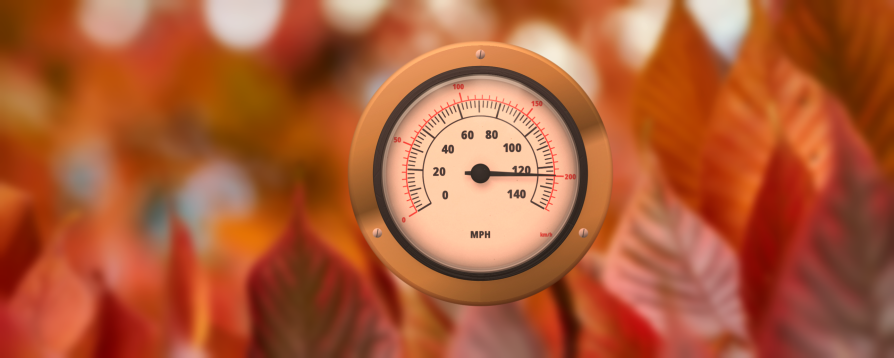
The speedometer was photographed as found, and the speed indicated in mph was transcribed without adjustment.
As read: 124 mph
